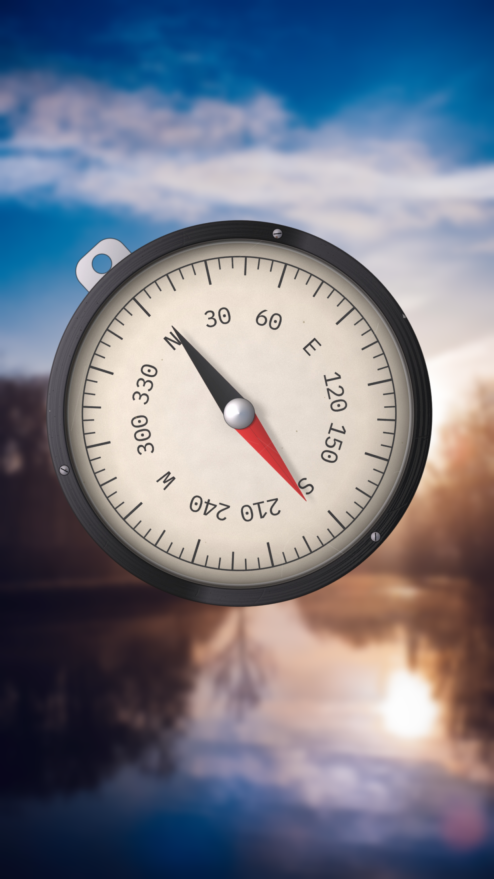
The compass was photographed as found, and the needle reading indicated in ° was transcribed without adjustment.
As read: 185 °
